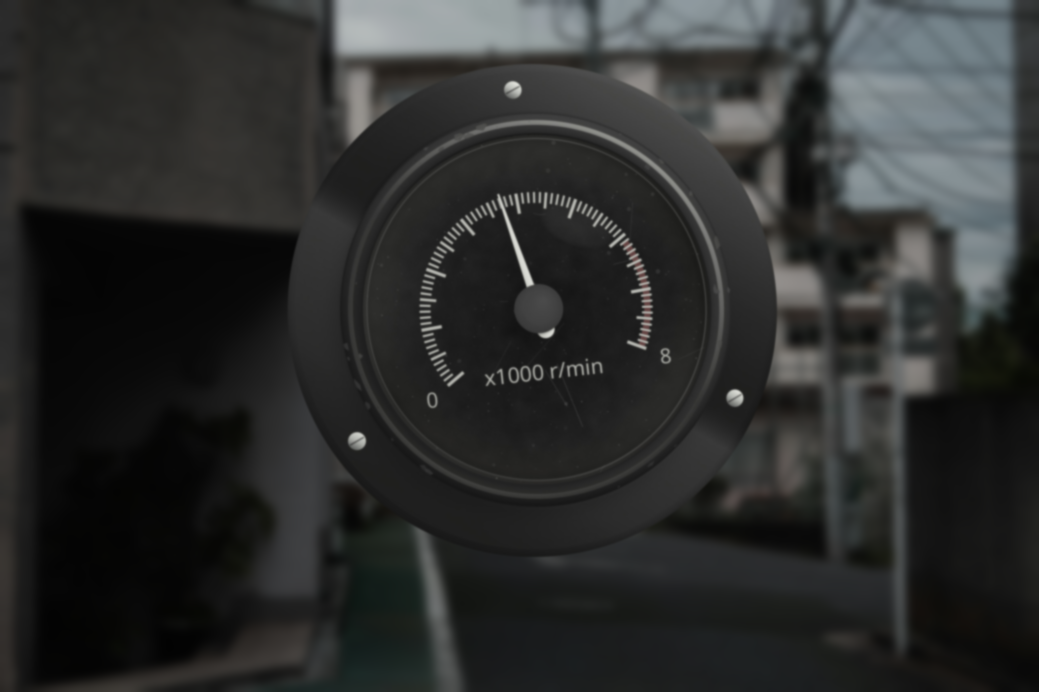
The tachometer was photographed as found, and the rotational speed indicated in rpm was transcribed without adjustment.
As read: 3700 rpm
